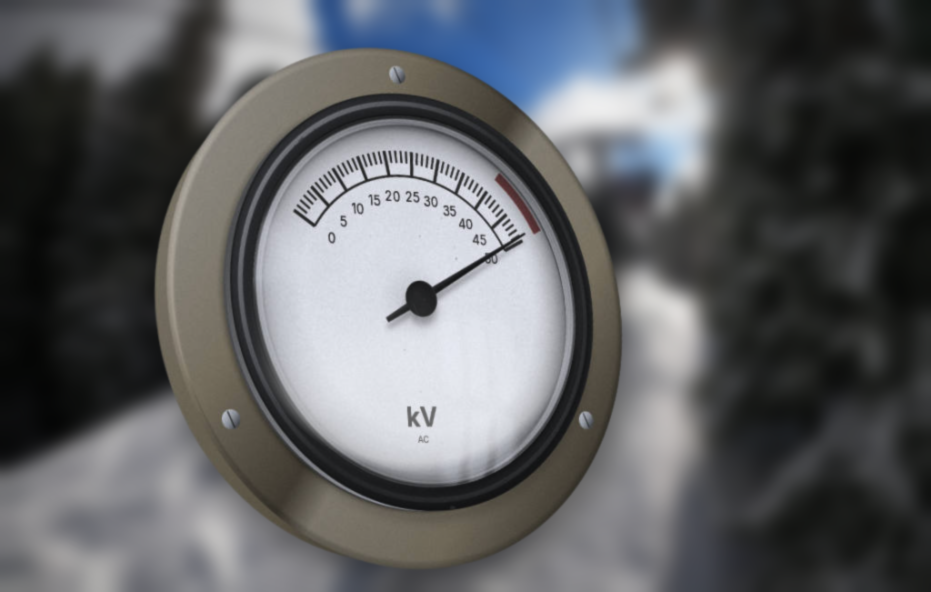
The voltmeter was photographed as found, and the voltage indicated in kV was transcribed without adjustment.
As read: 49 kV
